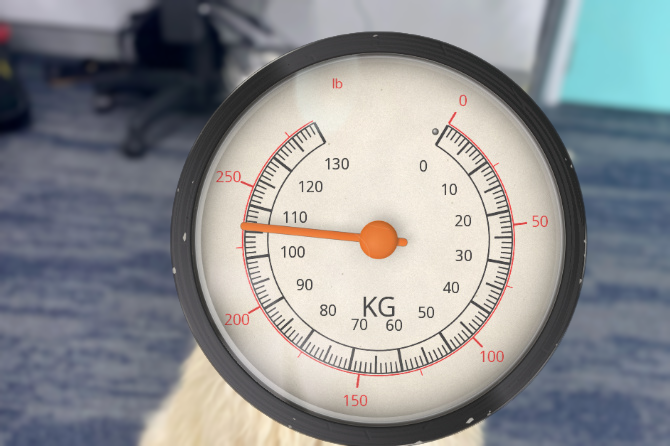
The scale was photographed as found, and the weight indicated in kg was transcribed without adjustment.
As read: 106 kg
